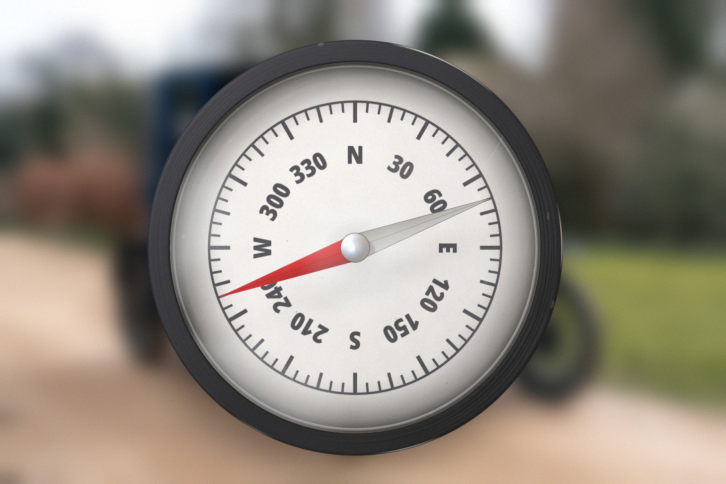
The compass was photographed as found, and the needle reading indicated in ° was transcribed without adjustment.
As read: 250 °
